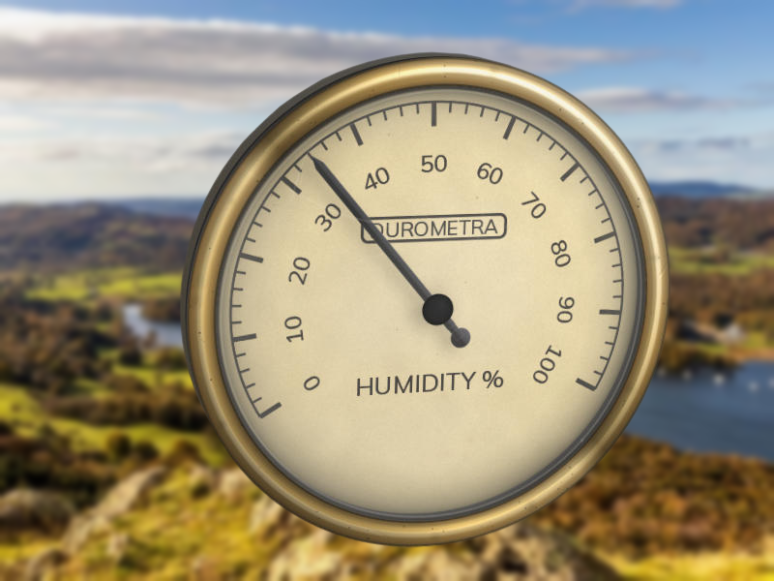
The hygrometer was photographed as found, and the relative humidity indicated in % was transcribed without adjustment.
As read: 34 %
